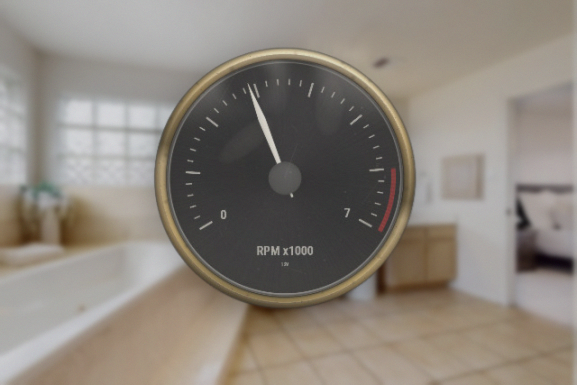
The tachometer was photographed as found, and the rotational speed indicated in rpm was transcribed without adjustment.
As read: 2900 rpm
